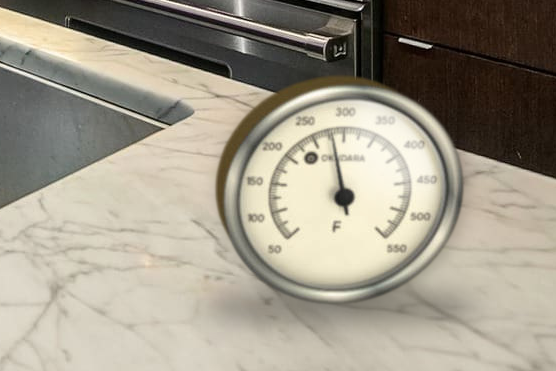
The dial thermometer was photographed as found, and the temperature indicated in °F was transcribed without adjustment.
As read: 275 °F
